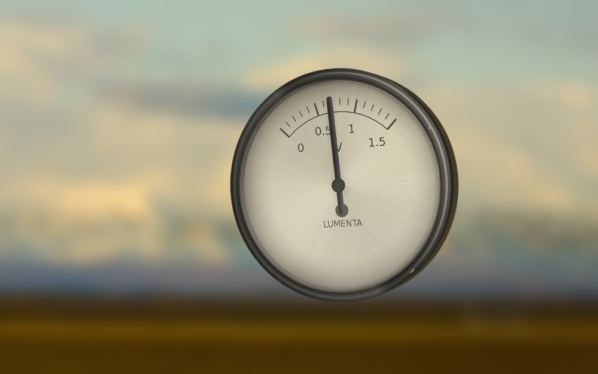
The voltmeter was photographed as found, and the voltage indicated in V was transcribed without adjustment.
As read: 0.7 V
